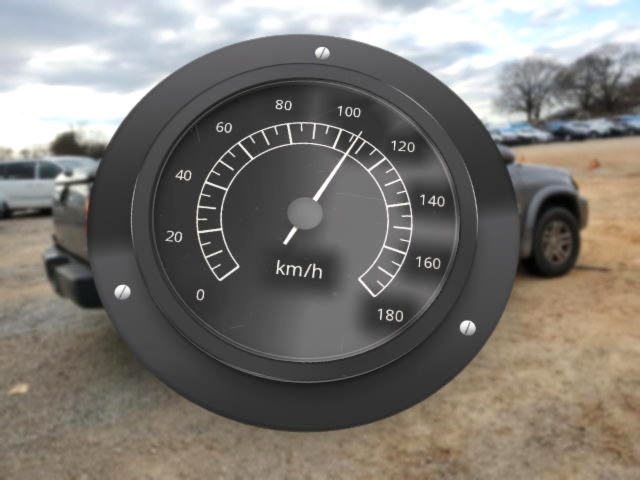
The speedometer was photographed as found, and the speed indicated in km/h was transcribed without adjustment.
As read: 107.5 km/h
